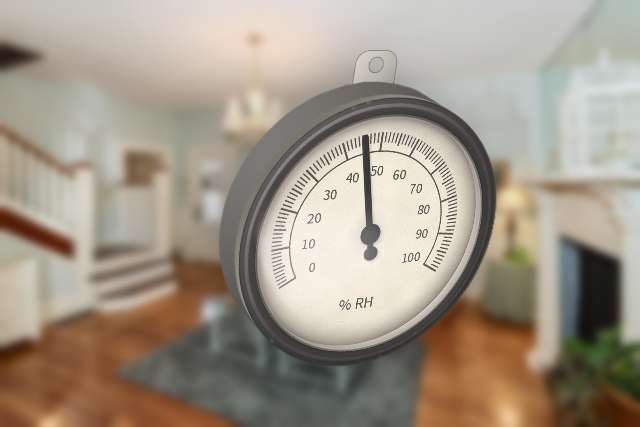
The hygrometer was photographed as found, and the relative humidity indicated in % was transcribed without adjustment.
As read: 45 %
